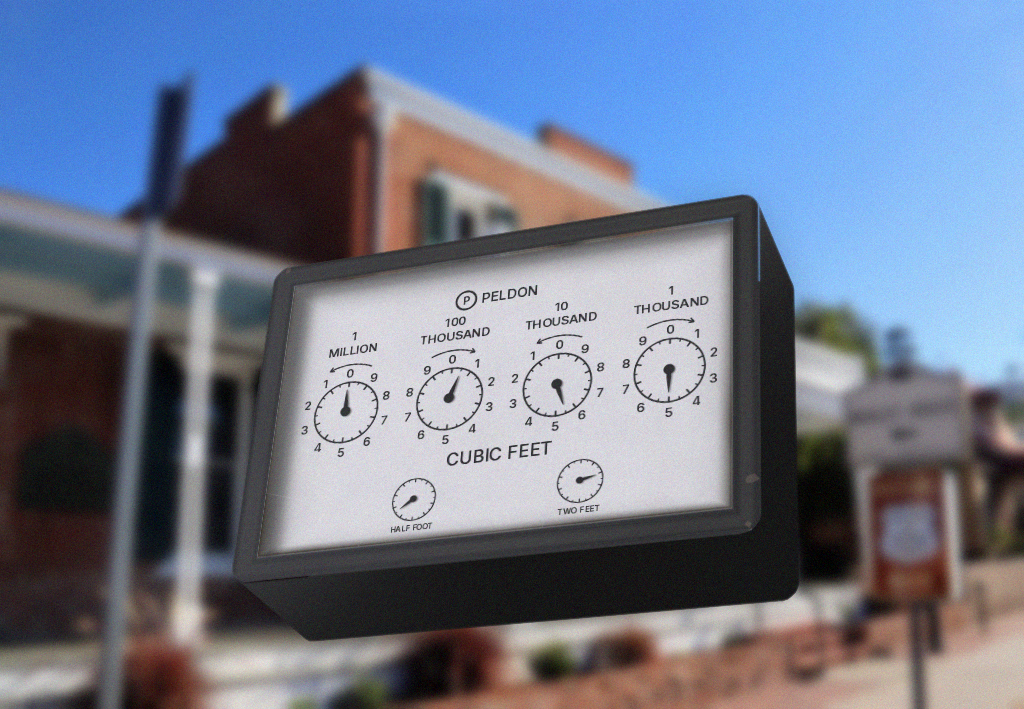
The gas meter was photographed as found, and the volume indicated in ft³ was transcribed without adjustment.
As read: 5500 ft³
